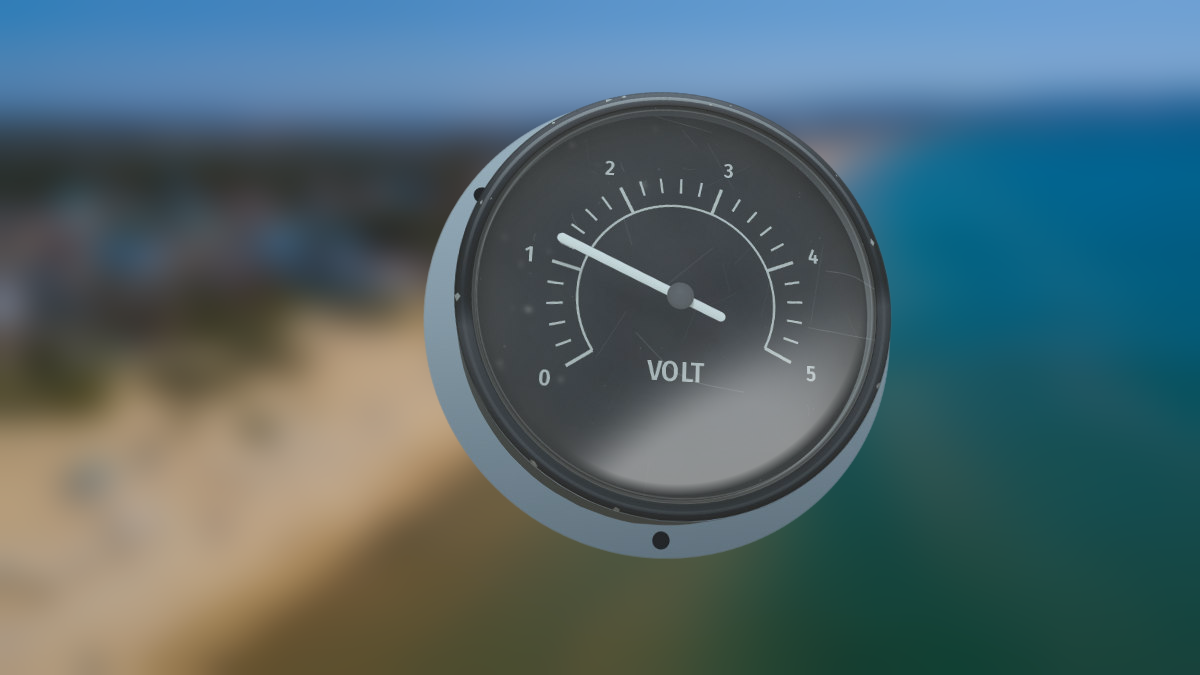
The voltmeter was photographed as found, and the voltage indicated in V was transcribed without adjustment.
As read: 1.2 V
